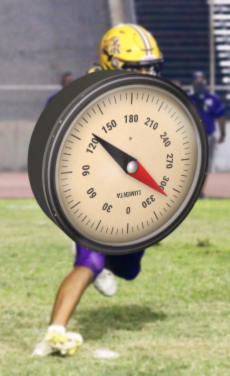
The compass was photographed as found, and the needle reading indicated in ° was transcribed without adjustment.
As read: 310 °
